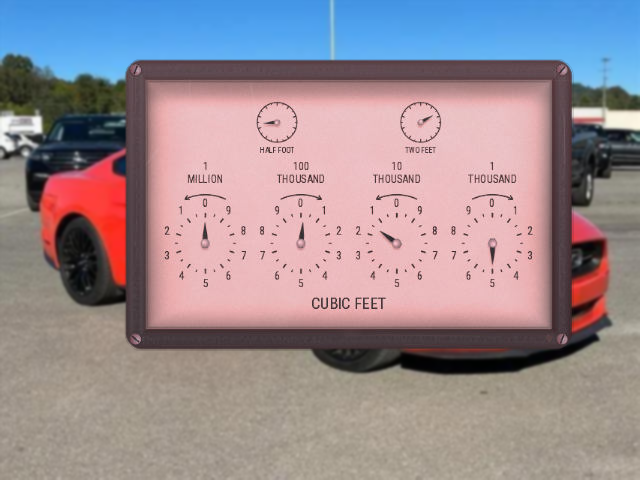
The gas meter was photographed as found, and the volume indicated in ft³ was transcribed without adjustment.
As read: 1500 ft³
